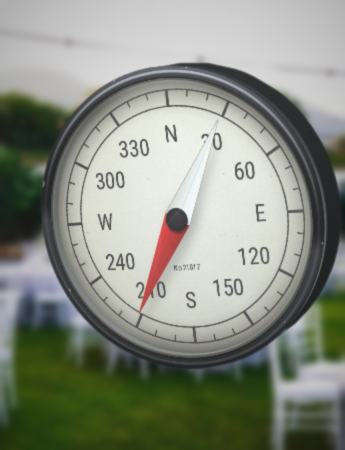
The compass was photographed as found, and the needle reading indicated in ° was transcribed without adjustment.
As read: 210 °
